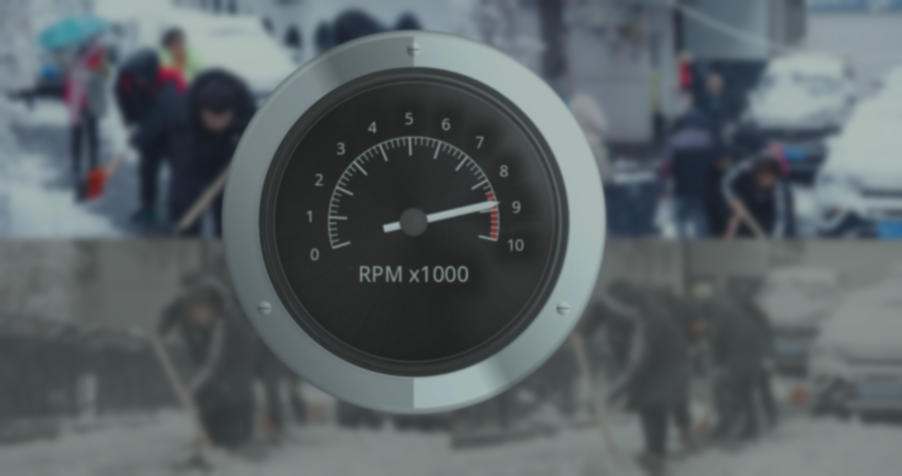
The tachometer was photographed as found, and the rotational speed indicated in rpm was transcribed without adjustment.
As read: 8800 rpm
